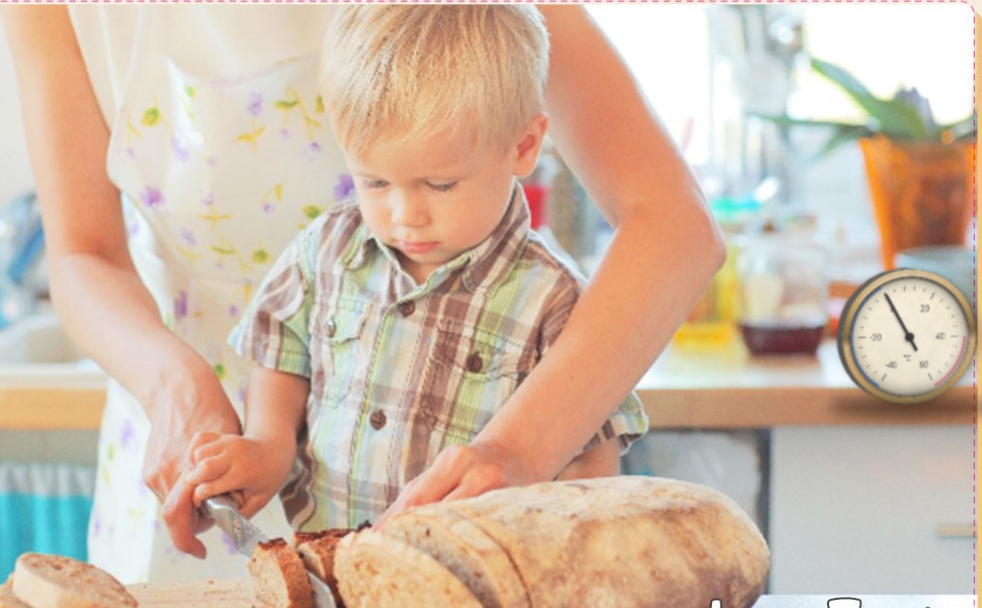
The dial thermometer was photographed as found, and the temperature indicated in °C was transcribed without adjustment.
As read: 0 °C
